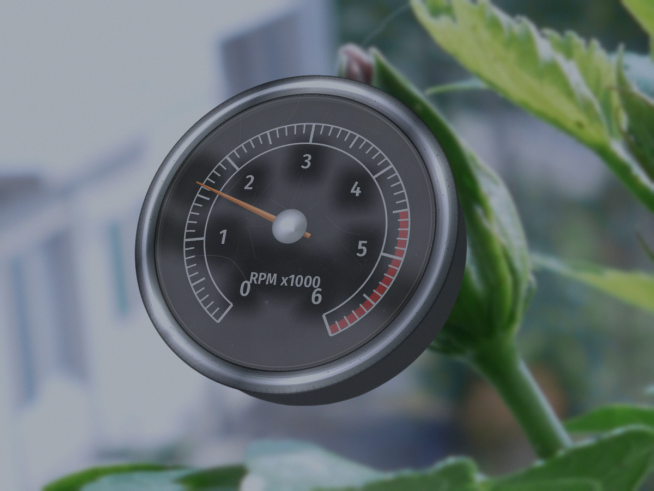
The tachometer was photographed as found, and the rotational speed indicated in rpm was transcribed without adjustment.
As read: 1600 rpm
